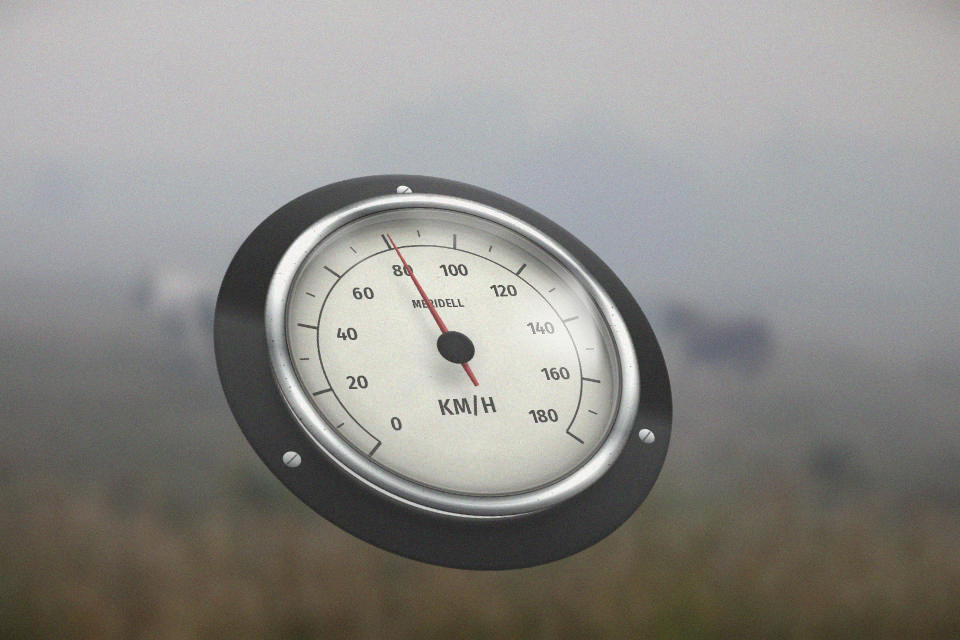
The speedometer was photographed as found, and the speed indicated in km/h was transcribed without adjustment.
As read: 80 km/h
